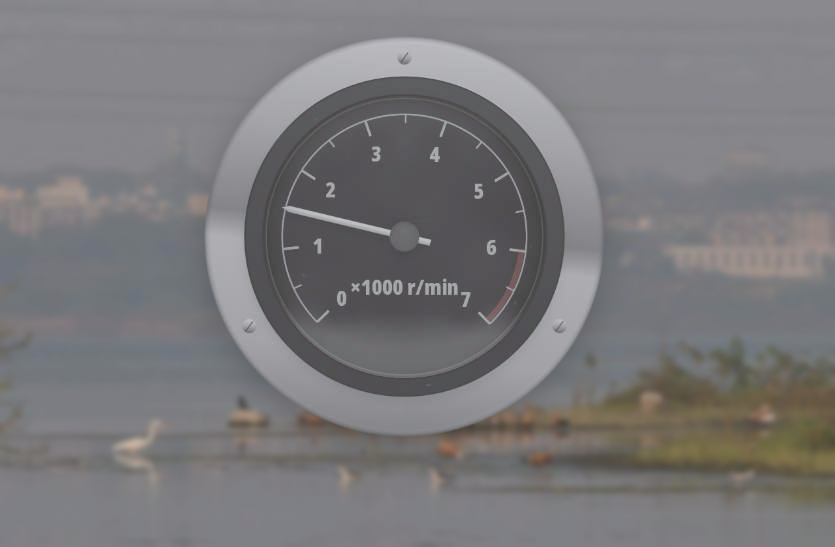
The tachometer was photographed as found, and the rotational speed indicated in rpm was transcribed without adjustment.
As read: 1500 rpm
